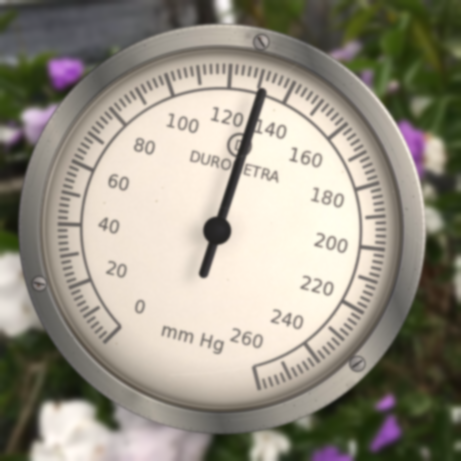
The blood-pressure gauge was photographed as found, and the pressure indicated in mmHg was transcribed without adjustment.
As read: 132 mmHg
